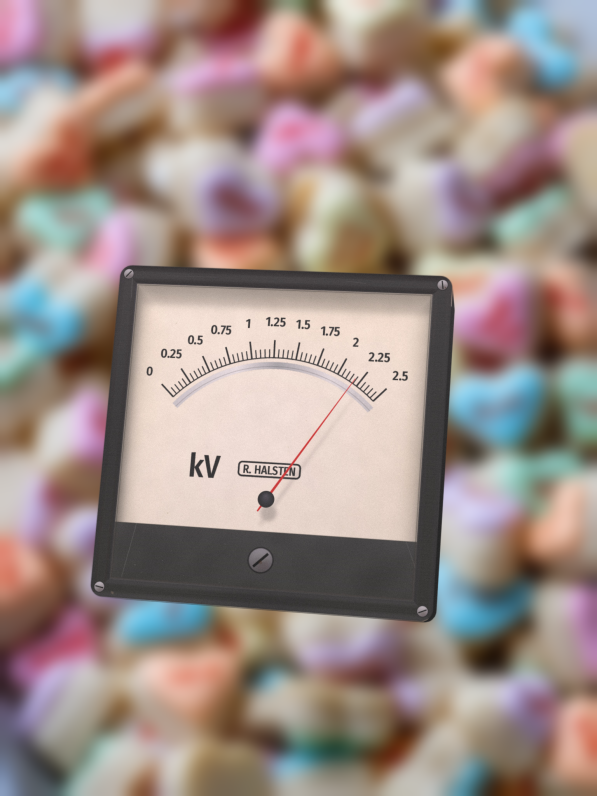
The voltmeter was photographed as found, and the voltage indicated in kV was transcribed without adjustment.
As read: 2.2 kV
